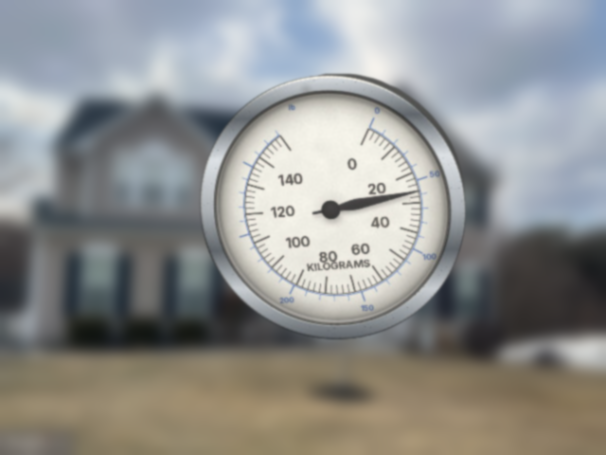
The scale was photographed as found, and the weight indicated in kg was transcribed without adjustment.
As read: 26 kg
